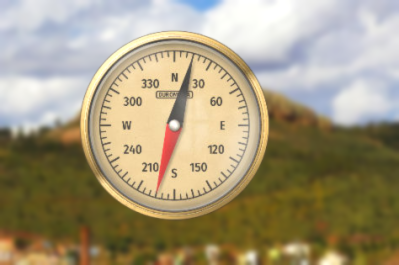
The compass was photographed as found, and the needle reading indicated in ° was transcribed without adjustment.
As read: 195 °
